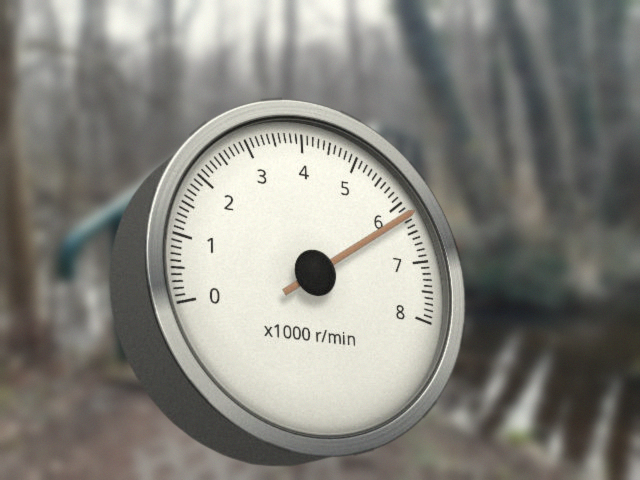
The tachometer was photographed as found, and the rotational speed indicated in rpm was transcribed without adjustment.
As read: 6200 rpm
